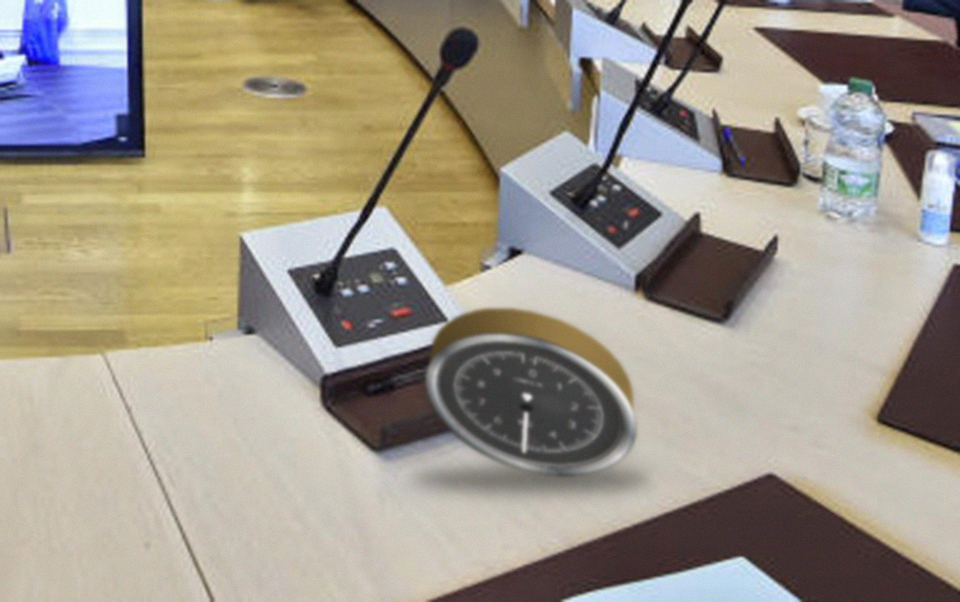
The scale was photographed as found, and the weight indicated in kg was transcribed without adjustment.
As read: 5 kg
